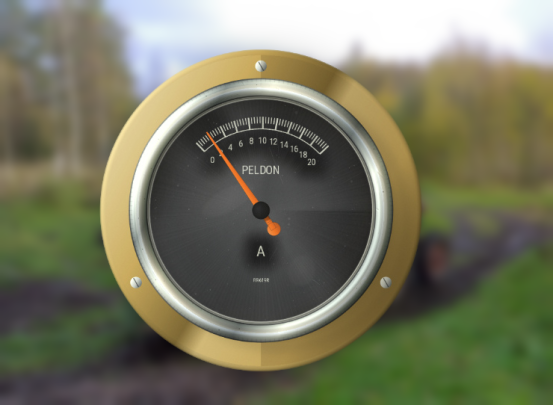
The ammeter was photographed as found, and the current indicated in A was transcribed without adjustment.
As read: 2 A
